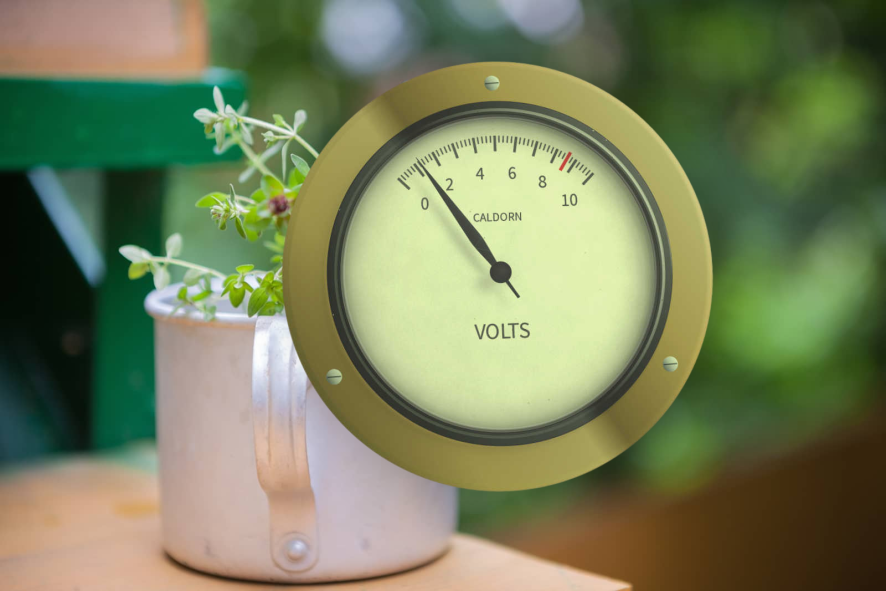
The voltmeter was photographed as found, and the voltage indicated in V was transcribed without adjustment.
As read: 1.2 V
